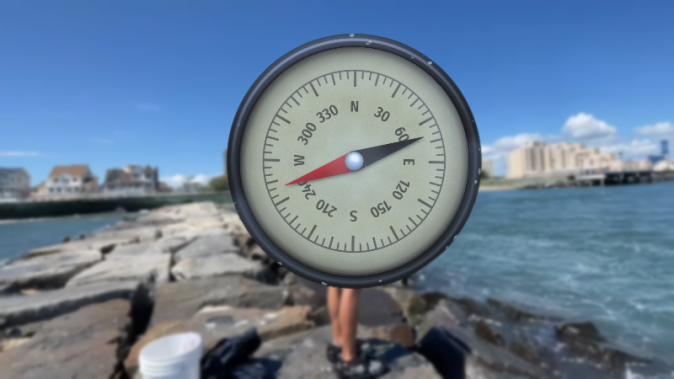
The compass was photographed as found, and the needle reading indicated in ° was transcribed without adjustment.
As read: 250 °
